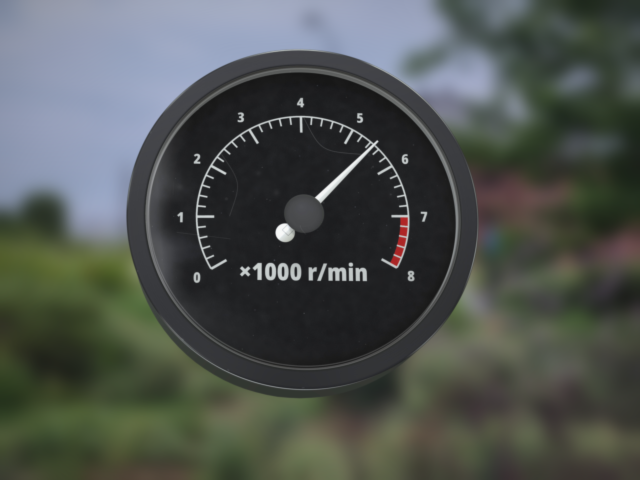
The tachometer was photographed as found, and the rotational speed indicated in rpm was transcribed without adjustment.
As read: 5500 rpm
